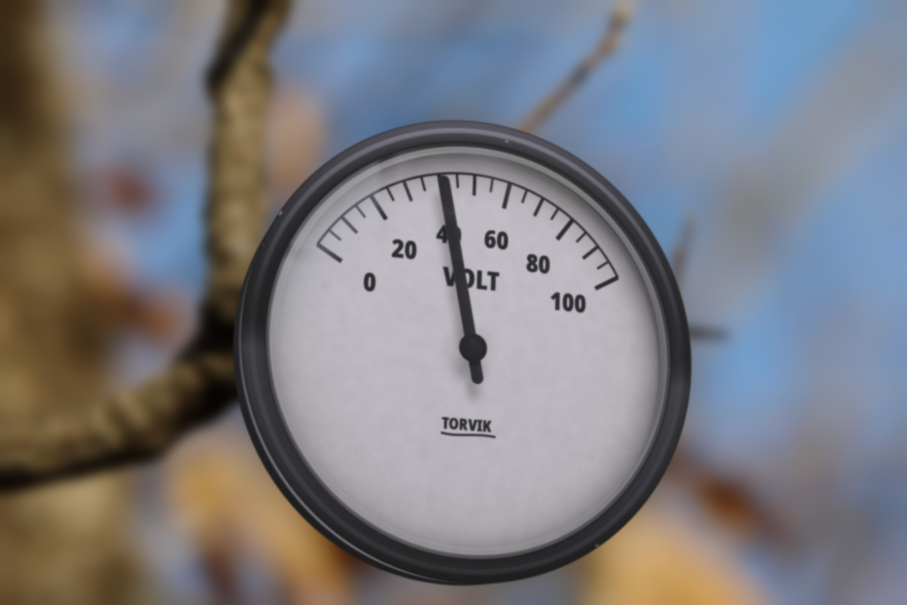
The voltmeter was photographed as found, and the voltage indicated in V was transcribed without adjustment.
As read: 40 V
